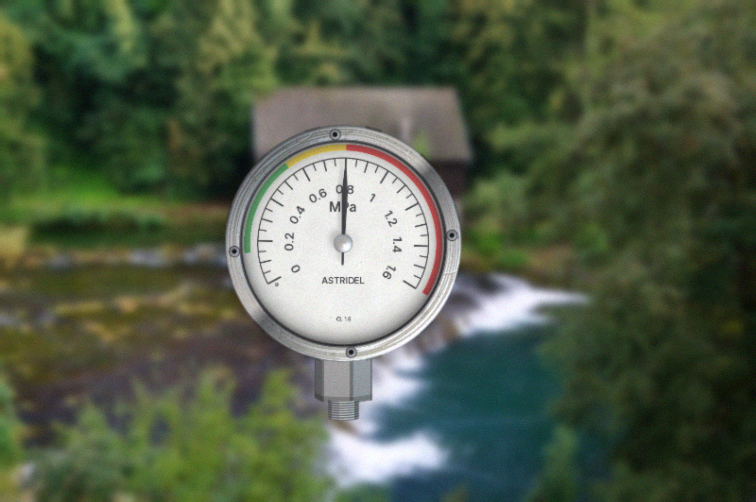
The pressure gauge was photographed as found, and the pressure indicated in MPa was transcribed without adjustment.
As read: 0.8 MPa
